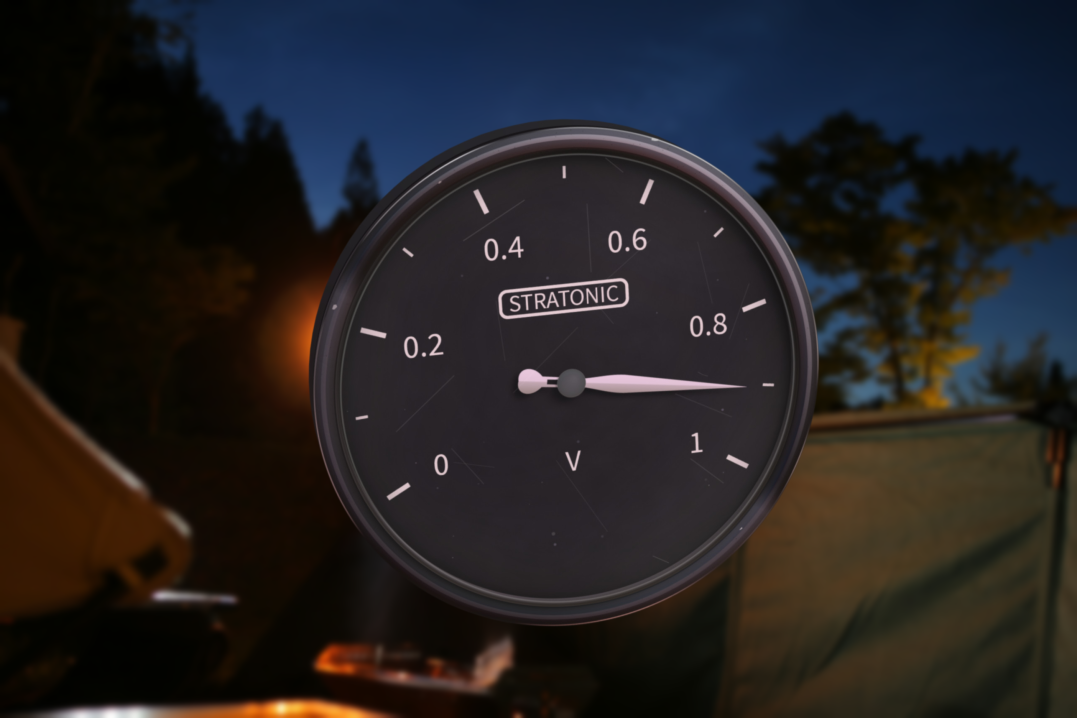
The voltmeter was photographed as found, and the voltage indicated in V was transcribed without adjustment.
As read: 0.9 V
